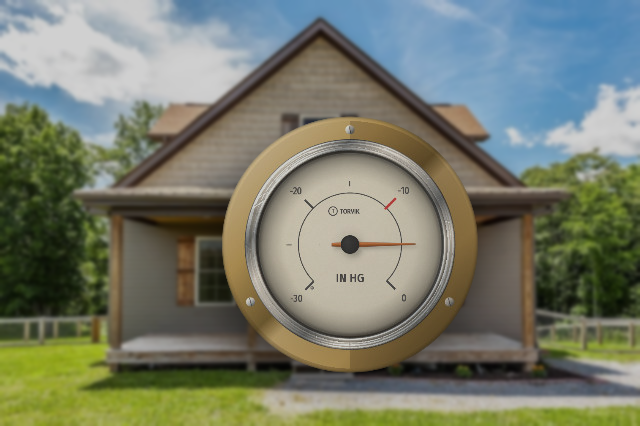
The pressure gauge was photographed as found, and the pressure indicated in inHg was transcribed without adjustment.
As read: -5 inHg
